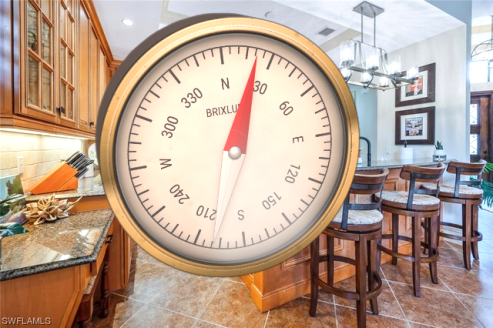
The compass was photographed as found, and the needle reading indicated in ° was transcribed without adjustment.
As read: 20 °
